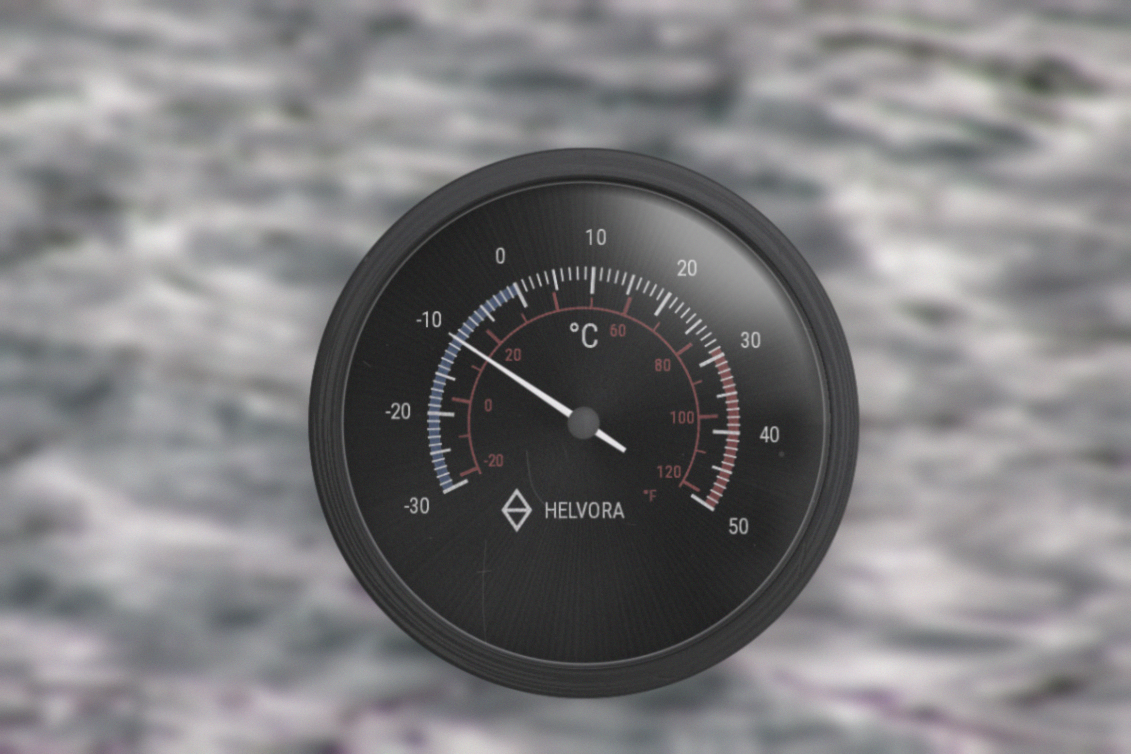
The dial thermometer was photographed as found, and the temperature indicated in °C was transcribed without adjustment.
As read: -10 °C
